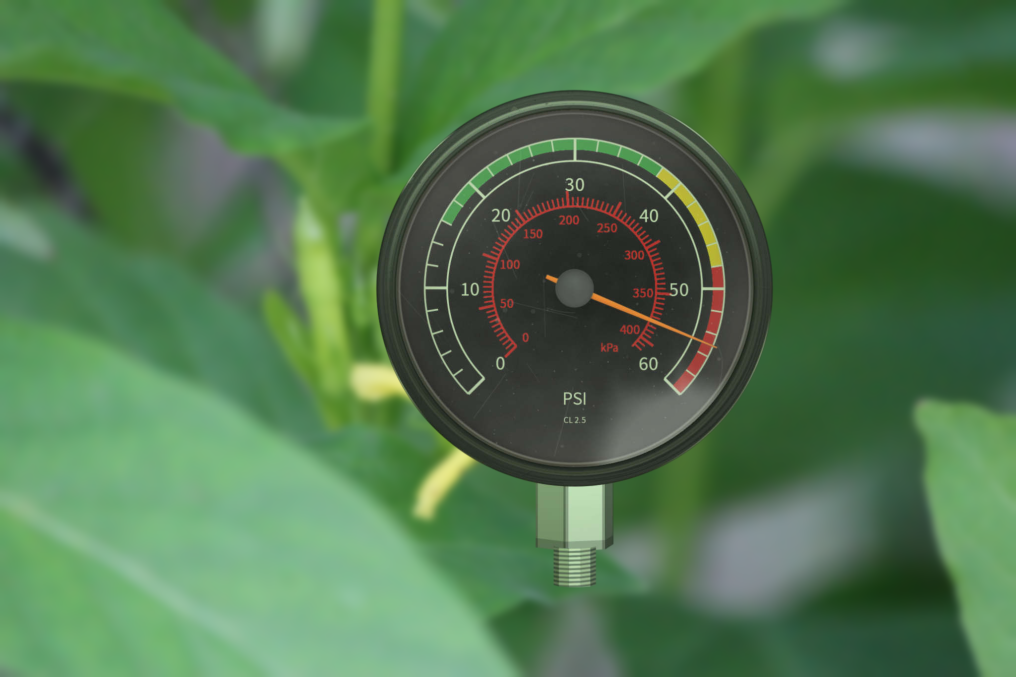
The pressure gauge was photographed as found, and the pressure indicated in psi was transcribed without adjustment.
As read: 55 psi
